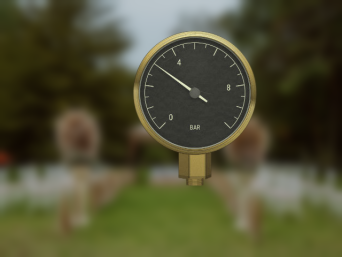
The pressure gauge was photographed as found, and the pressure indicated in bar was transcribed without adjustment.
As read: 3 bar
